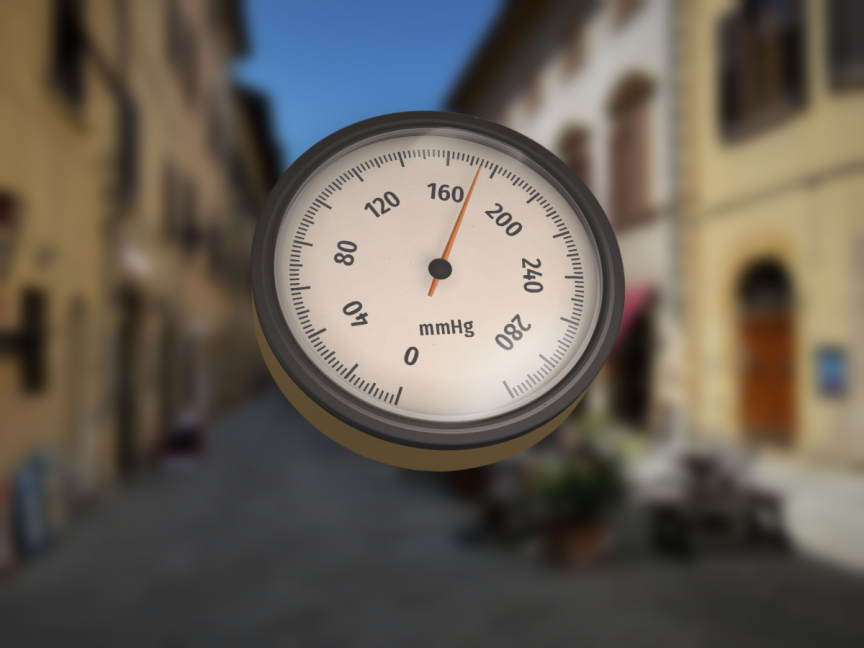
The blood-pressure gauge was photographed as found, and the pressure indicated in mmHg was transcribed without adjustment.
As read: 174 mmHg
